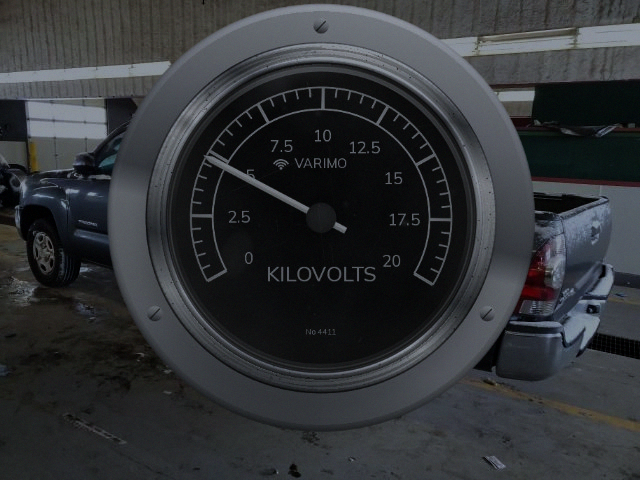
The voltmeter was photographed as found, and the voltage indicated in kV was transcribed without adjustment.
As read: 4.75 kV
